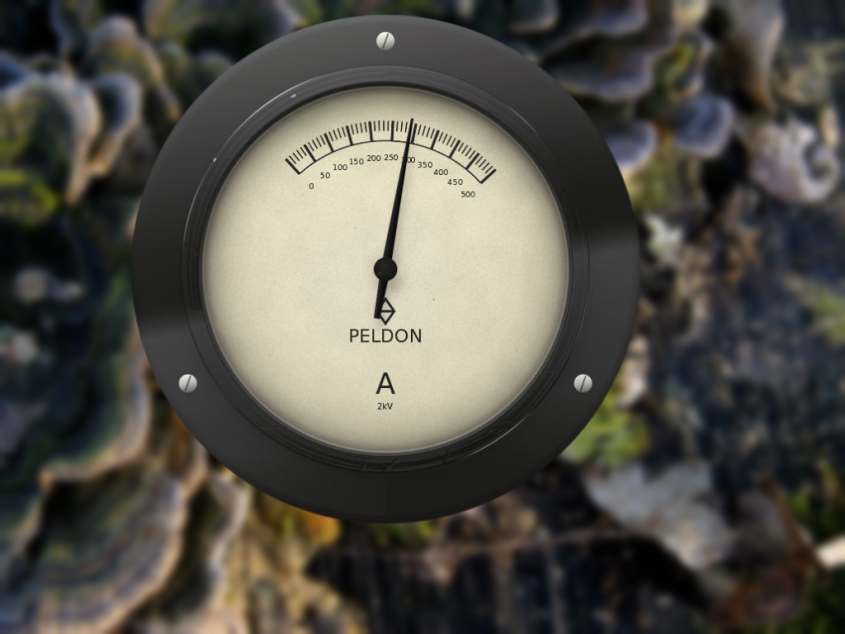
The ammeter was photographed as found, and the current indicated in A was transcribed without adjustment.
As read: 290 A
